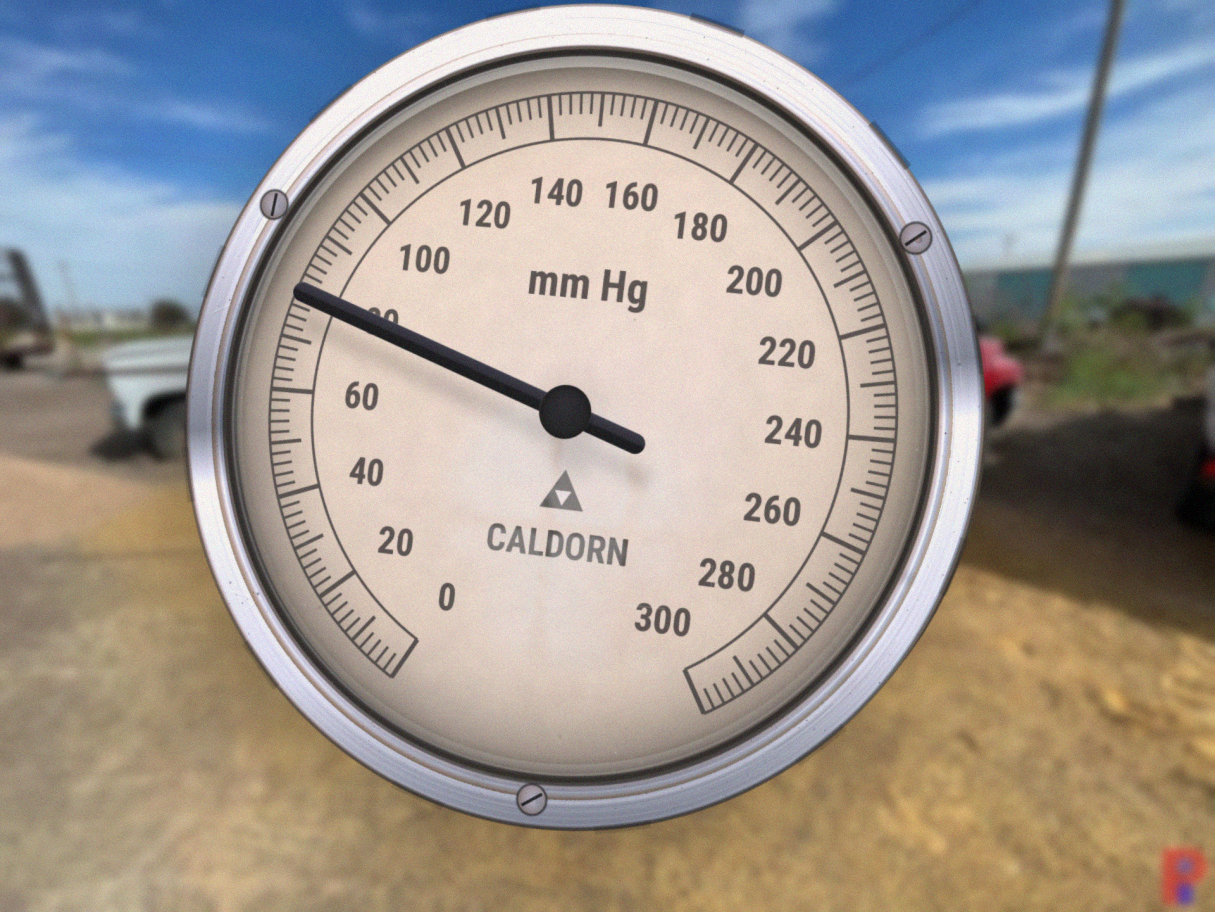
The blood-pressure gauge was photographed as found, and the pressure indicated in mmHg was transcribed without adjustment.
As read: 79 mmHg
